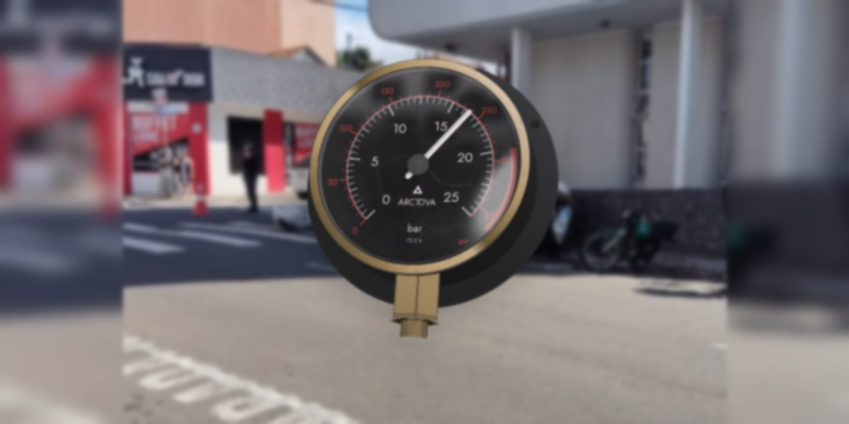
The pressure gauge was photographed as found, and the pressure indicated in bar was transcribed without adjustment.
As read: 16.5 bar
